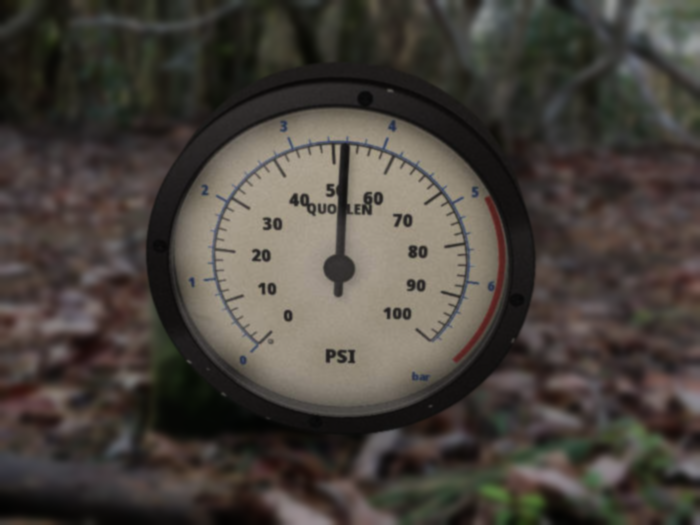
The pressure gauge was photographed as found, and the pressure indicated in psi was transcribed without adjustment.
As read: 52 psi
